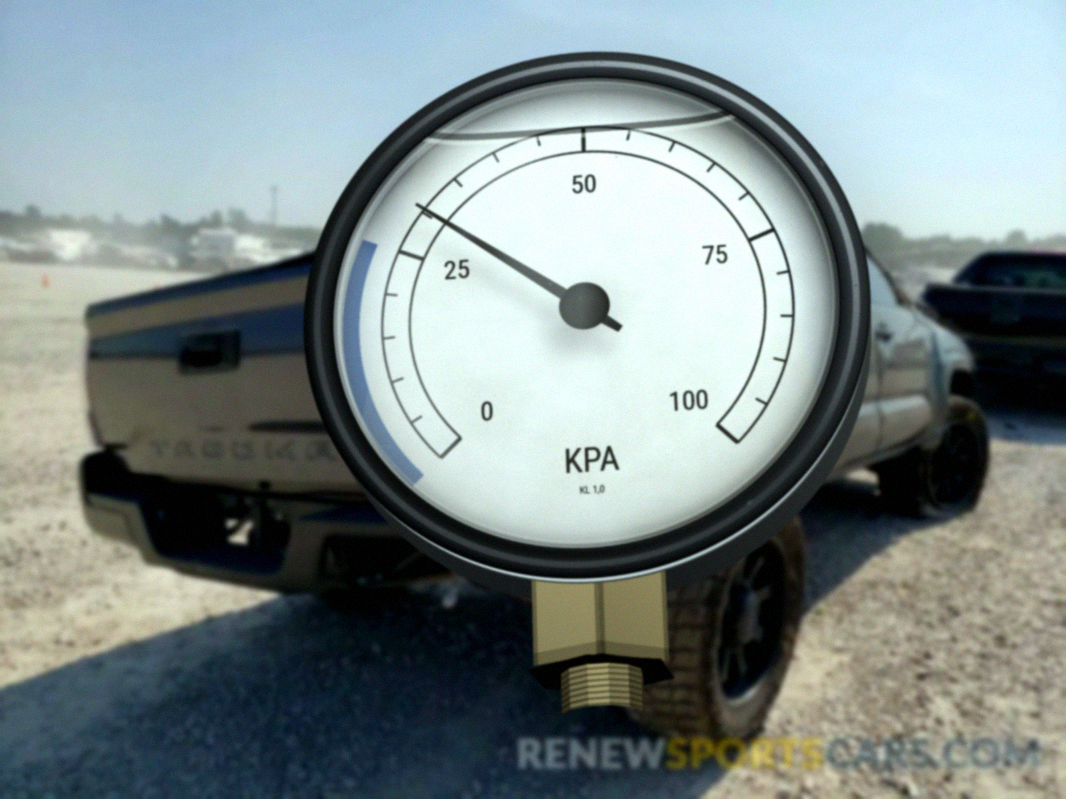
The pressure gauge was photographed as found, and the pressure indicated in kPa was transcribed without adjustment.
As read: 30 kPa
